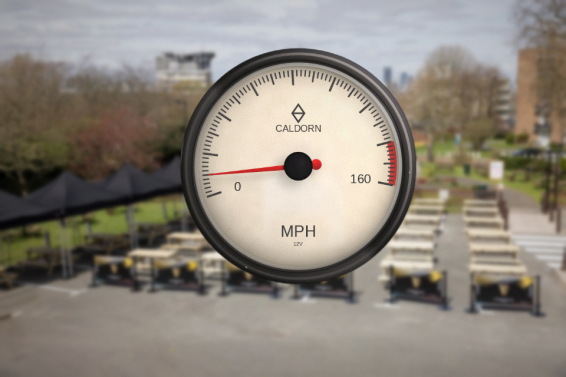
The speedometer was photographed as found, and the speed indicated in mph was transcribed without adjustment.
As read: 10 mph
